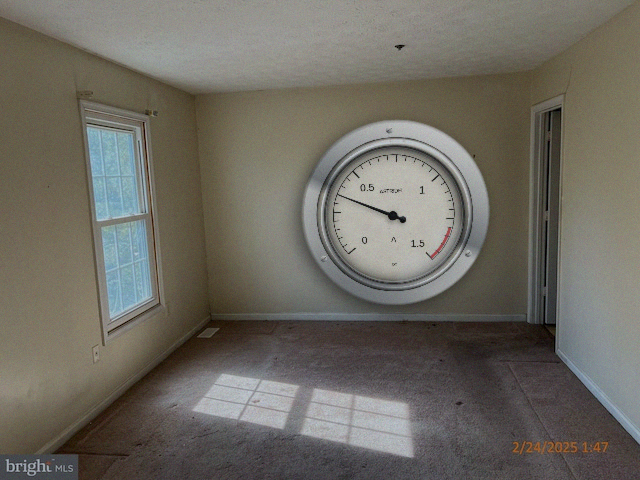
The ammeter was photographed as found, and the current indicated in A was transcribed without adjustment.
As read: 0.35 A
